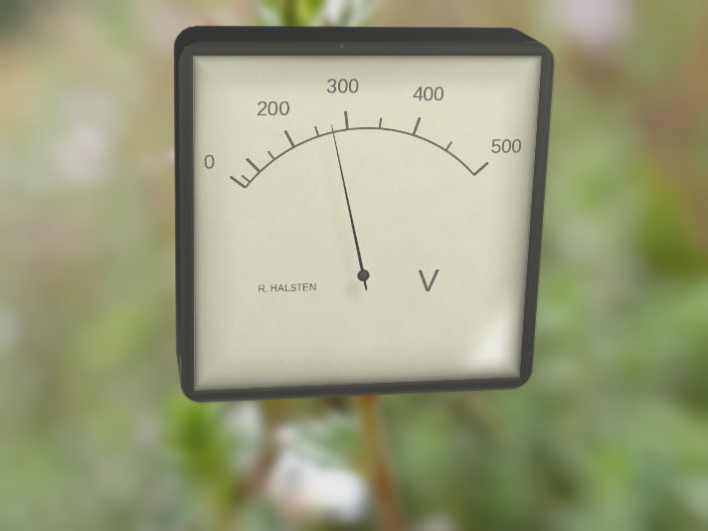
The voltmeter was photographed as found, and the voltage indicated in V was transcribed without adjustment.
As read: 275 V
